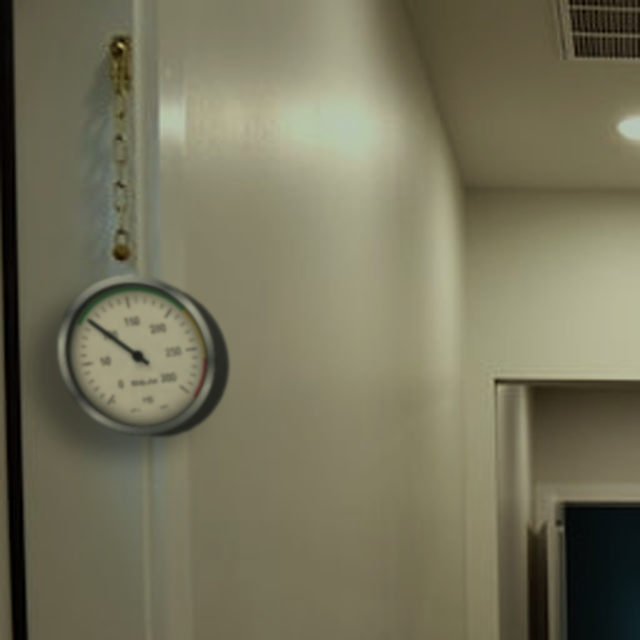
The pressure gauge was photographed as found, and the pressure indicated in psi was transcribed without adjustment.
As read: 100 psi
